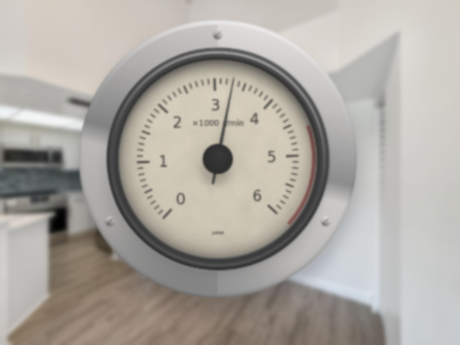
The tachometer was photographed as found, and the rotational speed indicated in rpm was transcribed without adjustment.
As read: 3300 rpm
